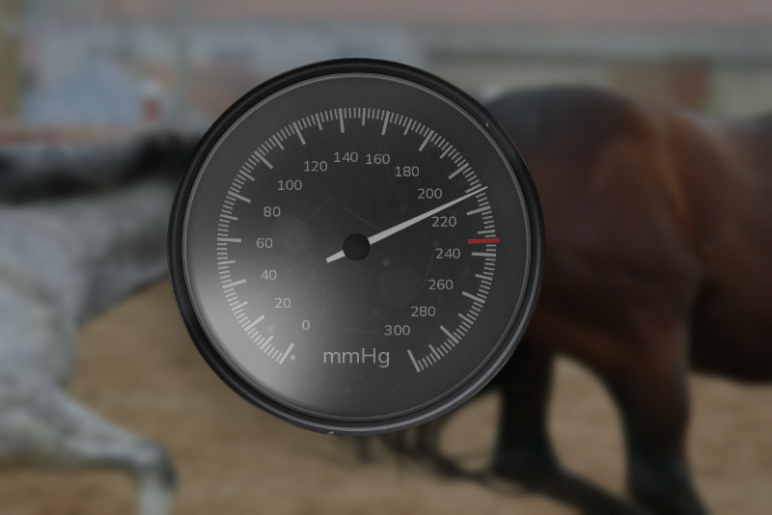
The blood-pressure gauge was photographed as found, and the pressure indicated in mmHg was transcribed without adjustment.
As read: 212 mmHg
